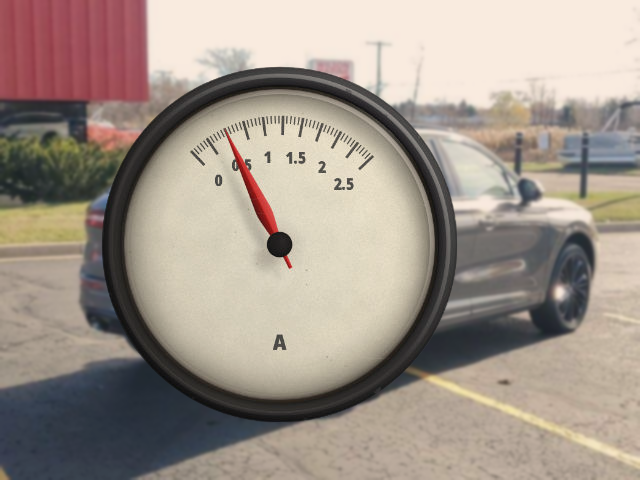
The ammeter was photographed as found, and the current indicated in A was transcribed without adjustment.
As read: 0.5 A
